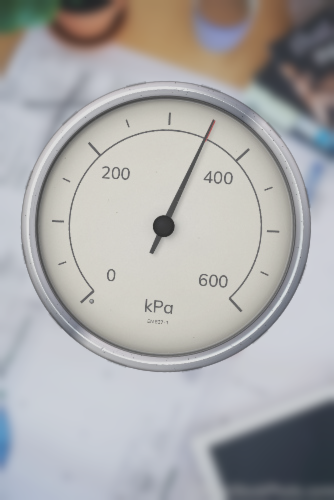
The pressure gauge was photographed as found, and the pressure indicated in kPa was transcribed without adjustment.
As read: 350 kPa
